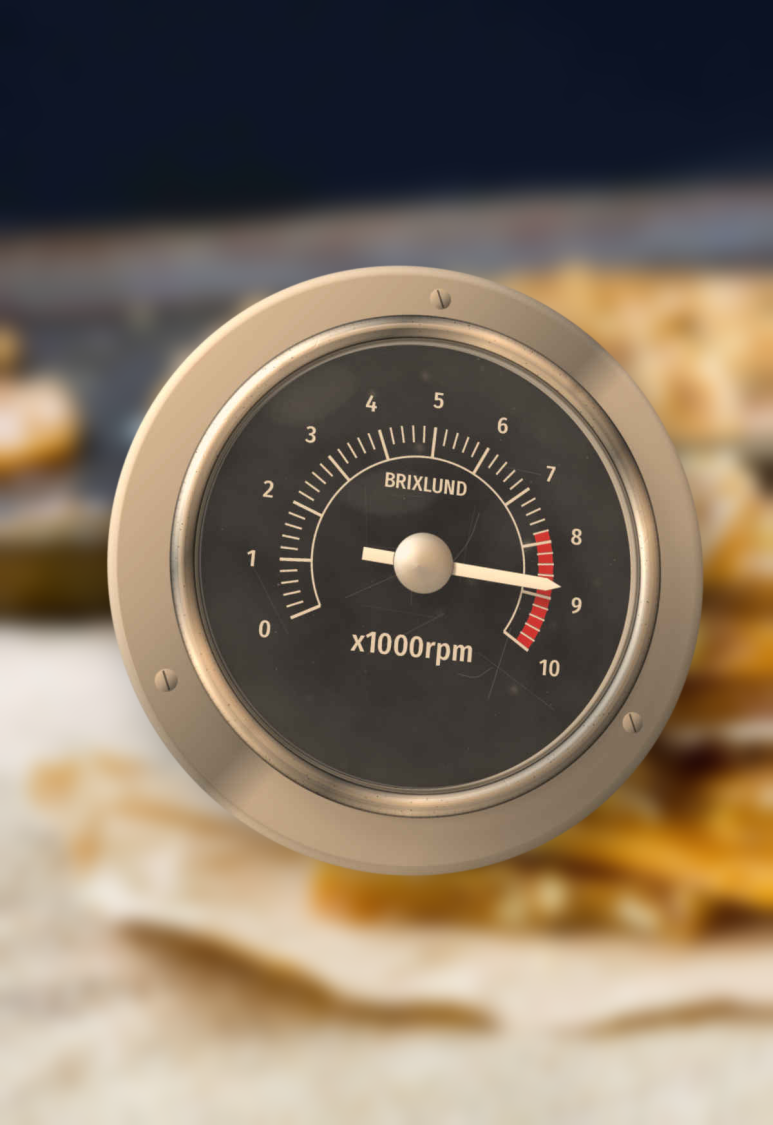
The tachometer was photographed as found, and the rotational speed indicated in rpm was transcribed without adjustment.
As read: 8800 rpm
